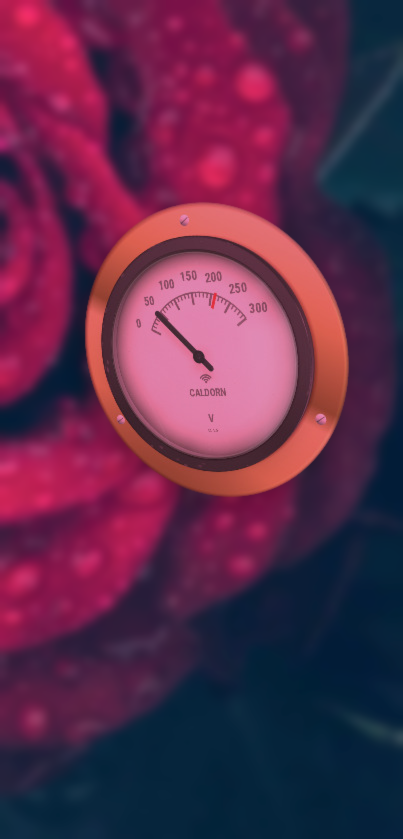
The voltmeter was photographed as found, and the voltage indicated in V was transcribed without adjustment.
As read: 50 V
